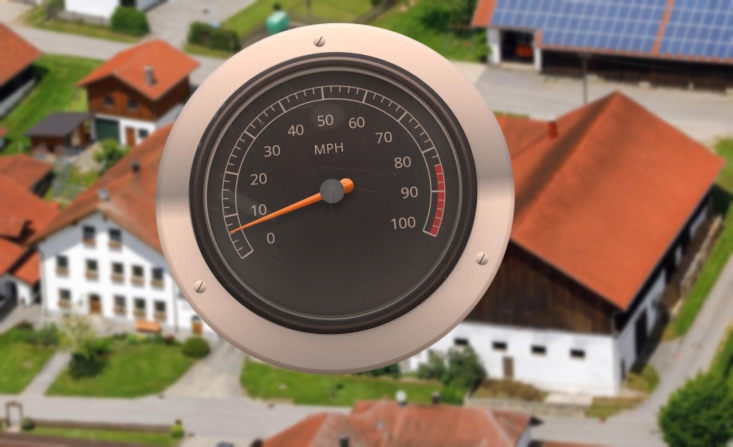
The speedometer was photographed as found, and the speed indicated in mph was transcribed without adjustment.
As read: 6 mph
